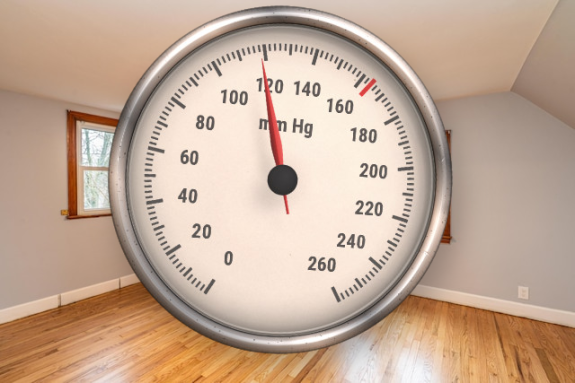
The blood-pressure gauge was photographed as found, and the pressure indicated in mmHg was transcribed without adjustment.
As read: 118 mmHg
